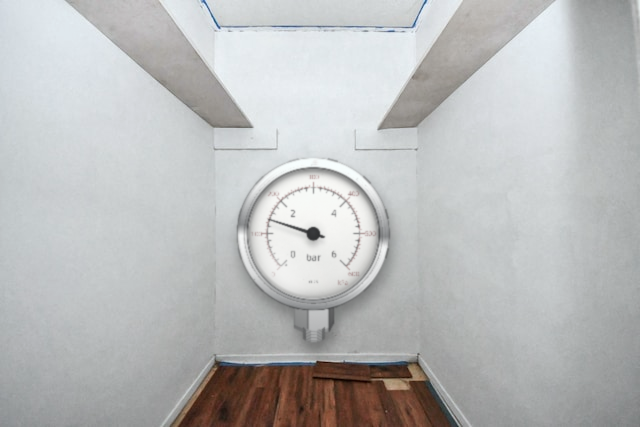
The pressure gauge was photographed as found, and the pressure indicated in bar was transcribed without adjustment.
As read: 1.4 bar
